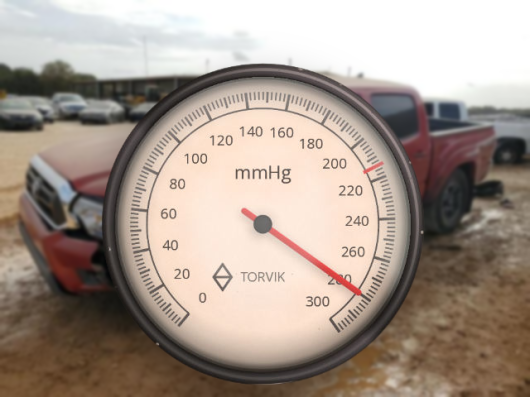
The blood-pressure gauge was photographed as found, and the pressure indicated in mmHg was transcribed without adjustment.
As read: 280 mmHg
